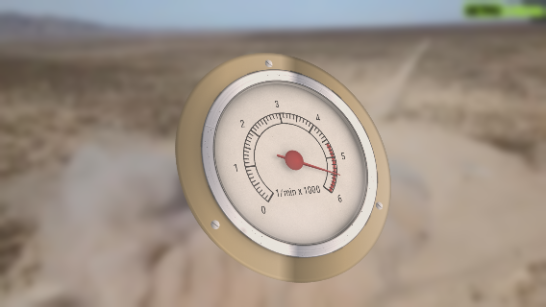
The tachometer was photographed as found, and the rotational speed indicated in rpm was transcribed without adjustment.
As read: 5500 rpm
